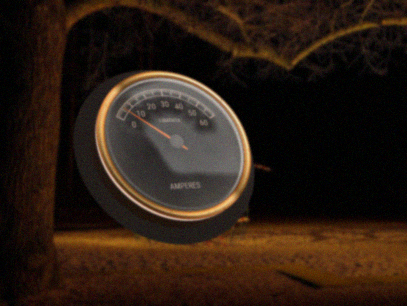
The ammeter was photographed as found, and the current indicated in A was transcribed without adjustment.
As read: 5 A
